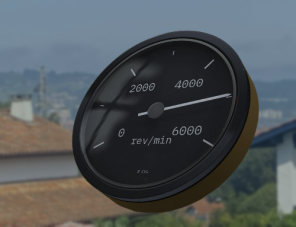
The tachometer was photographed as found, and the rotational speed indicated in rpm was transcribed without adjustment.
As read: 5000 rpm
